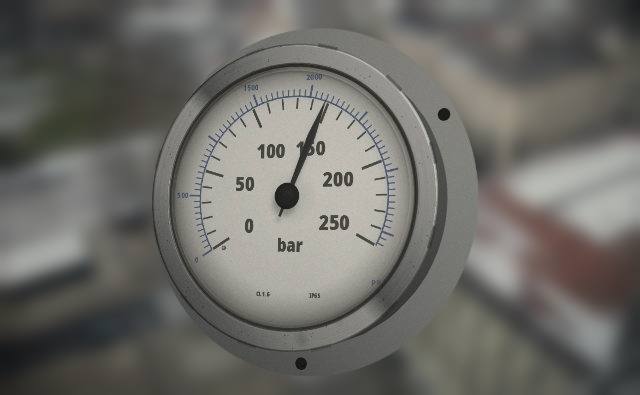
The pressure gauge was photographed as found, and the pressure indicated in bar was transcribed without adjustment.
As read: 150 bar
